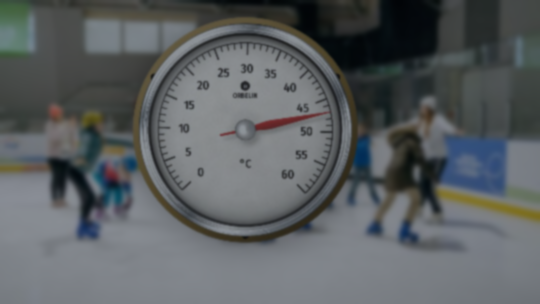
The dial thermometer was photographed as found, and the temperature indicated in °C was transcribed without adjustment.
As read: 47 °C
